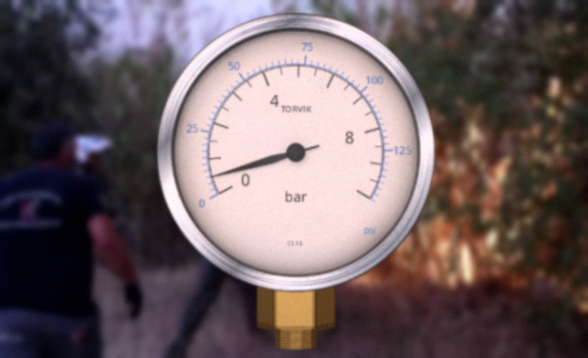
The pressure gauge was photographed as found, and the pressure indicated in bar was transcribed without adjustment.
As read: 0.5 bar
